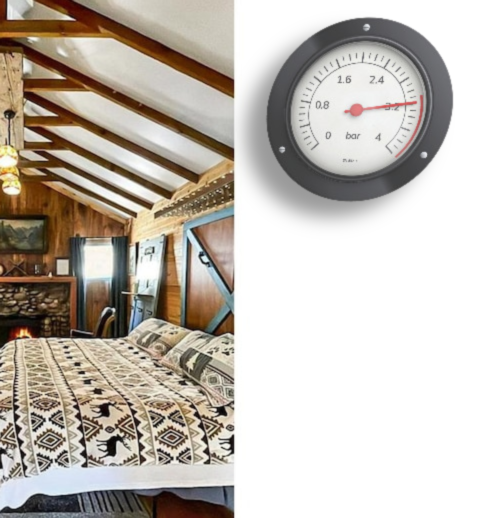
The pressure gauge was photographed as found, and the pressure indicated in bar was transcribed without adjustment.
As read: 3.2 bar
